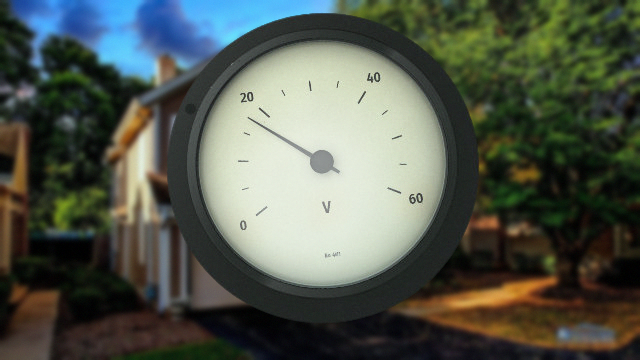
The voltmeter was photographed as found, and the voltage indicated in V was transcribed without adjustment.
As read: 17.5 V
